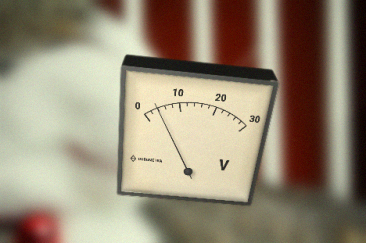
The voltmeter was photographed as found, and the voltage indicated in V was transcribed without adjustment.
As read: 4 V
